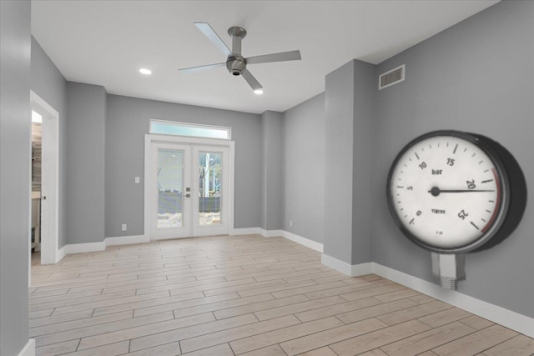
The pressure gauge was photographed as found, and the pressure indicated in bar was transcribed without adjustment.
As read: 21 bar
